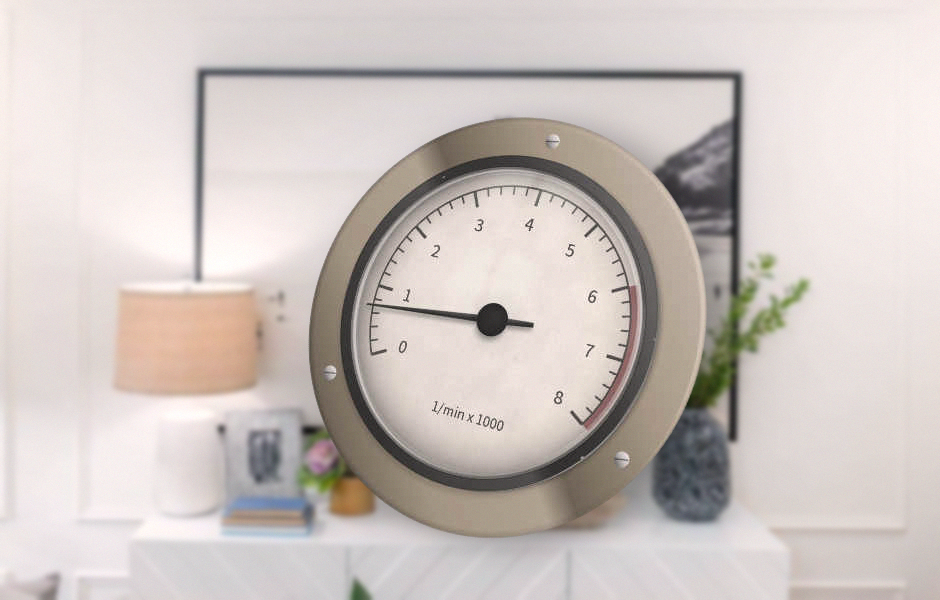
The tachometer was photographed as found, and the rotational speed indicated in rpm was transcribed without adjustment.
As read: 700 rpm
